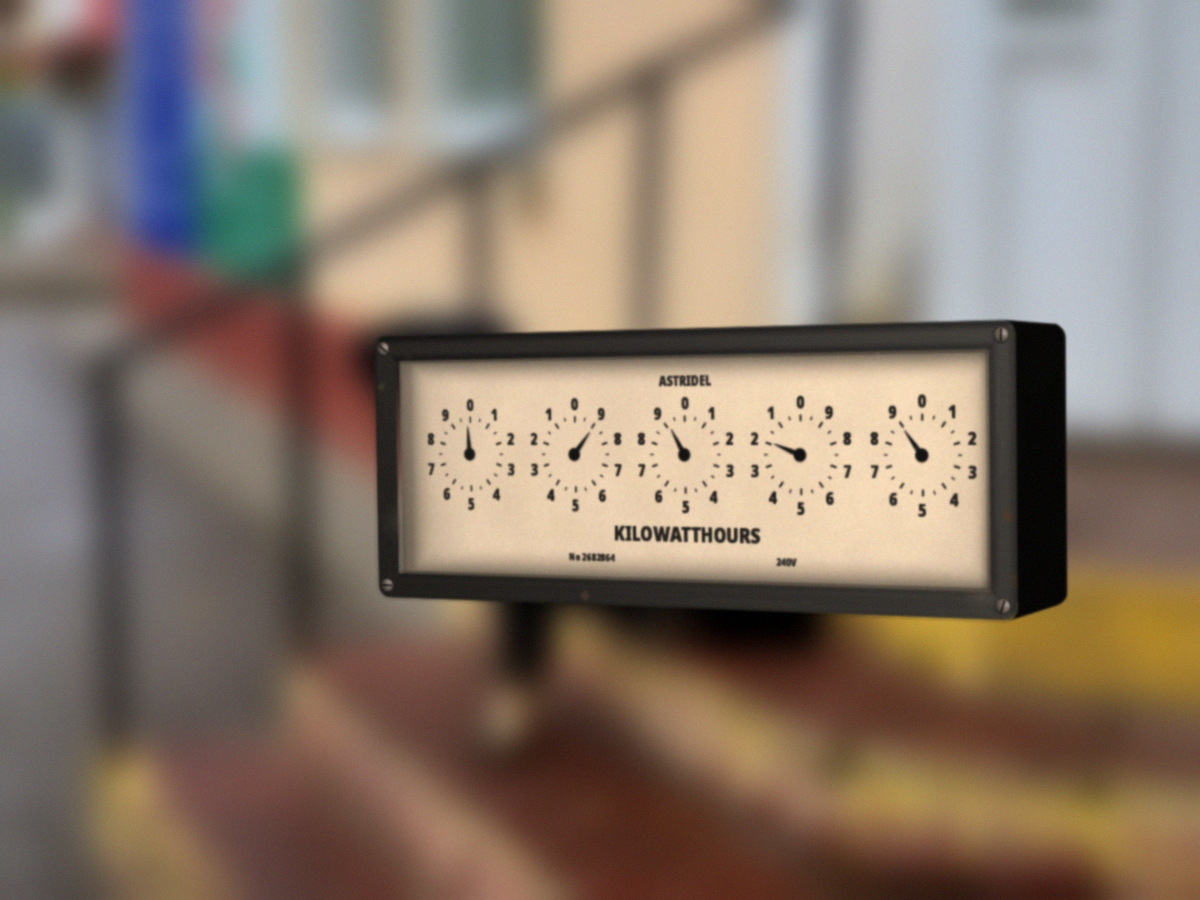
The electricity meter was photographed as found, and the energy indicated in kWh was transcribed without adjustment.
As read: 98919 kWh
